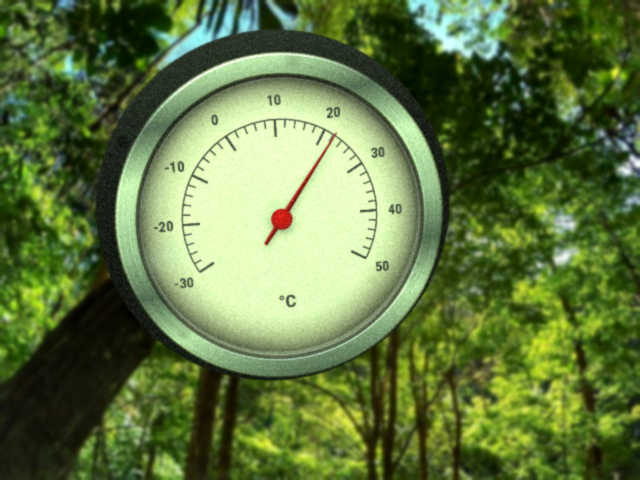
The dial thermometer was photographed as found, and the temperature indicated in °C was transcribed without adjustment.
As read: 22 °C
